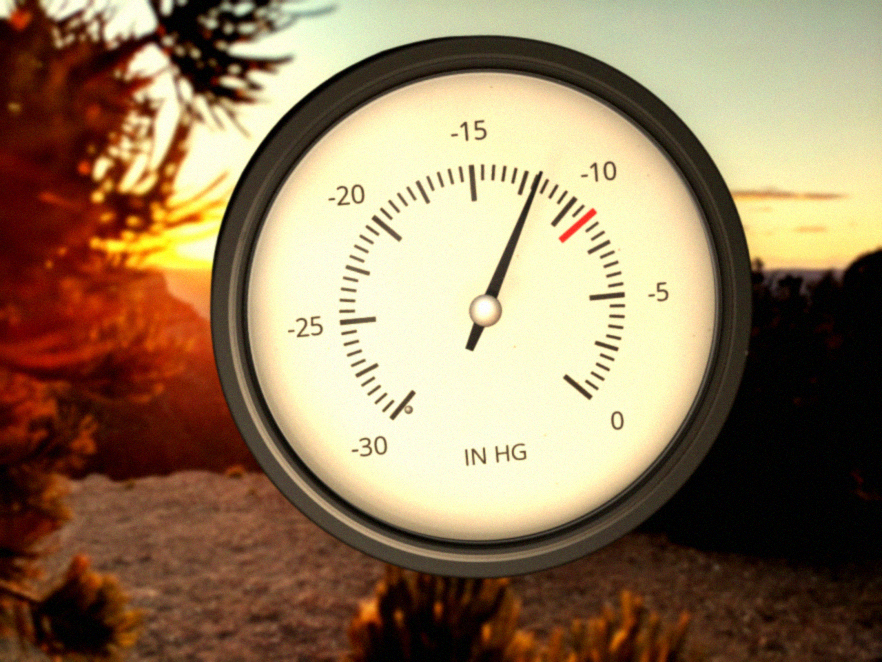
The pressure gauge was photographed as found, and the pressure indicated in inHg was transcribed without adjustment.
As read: -12 inHg
